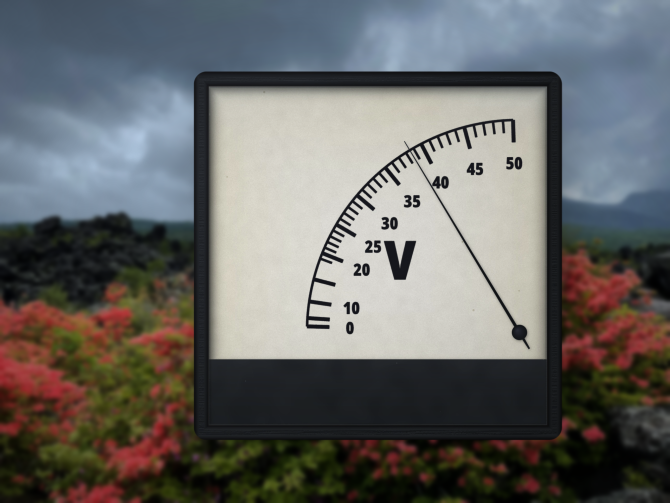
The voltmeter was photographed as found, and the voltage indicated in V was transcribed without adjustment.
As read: 38.5 V
